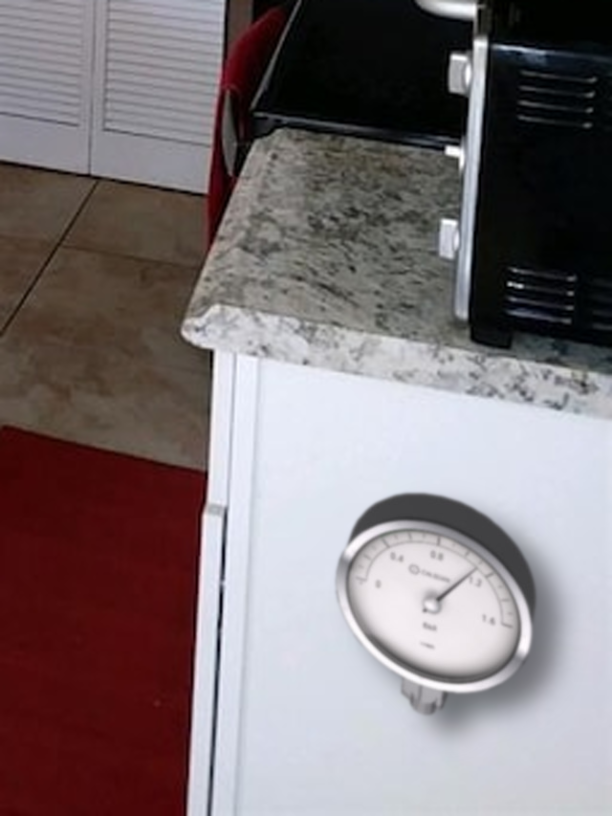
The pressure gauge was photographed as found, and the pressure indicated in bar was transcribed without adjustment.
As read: 1.1 bar
